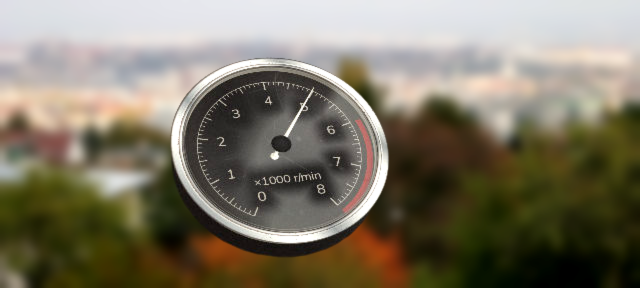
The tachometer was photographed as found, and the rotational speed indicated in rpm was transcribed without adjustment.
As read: 5000 rpm
